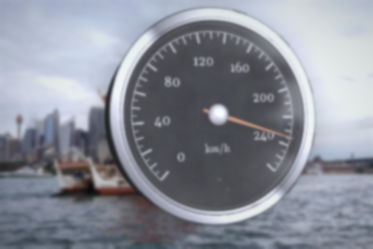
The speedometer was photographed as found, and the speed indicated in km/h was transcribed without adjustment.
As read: 235 km/h
